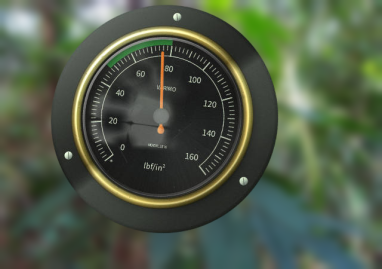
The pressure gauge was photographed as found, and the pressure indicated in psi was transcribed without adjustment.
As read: 76 psi
